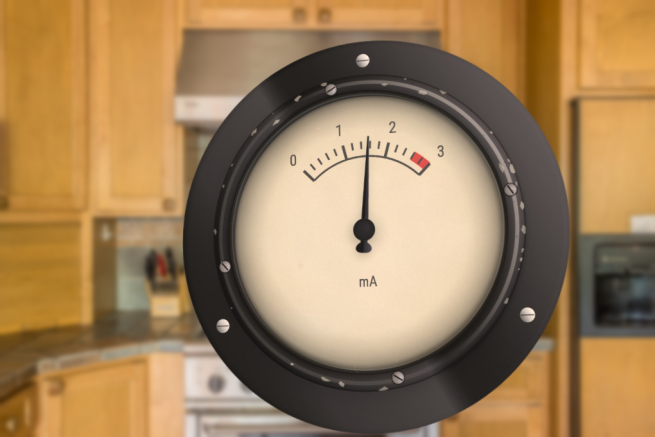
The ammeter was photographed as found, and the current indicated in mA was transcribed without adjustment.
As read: 1.6 mA
